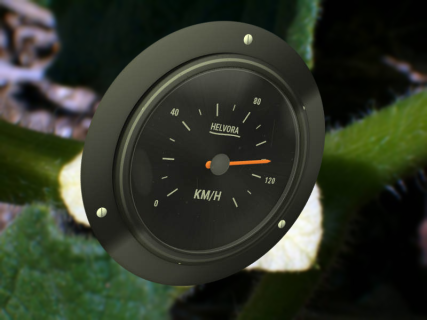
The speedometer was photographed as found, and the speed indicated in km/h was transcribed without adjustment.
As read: 110 km/h
